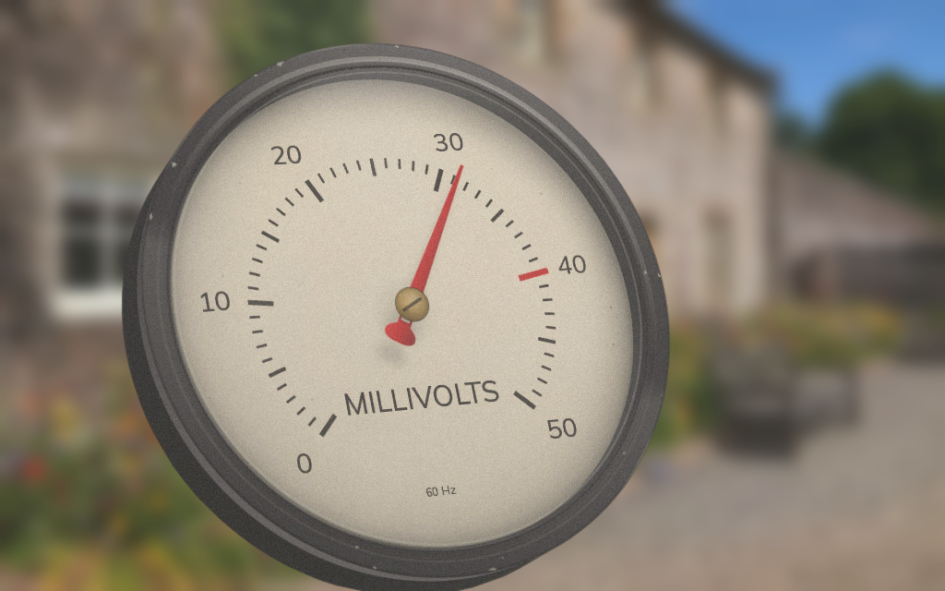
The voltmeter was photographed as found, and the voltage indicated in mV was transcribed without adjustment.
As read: 31 mV
